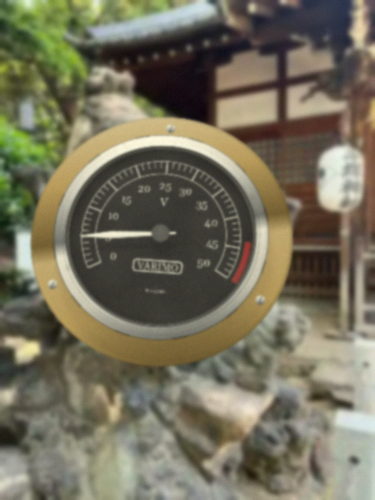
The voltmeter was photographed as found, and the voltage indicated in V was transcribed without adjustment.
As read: 5 V
